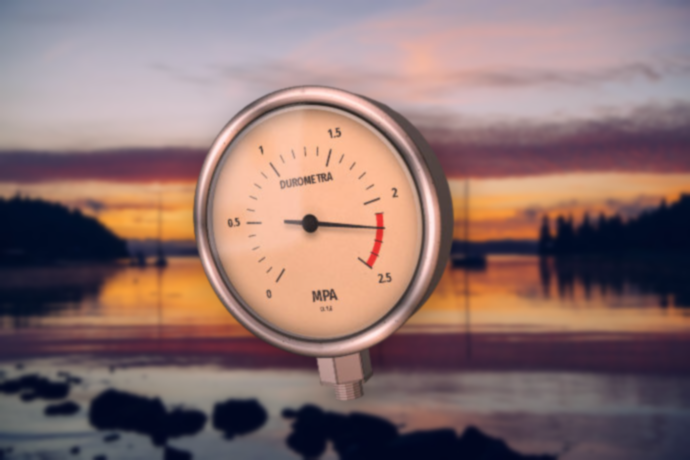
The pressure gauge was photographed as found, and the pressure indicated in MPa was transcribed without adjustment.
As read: 2.2 MPa
